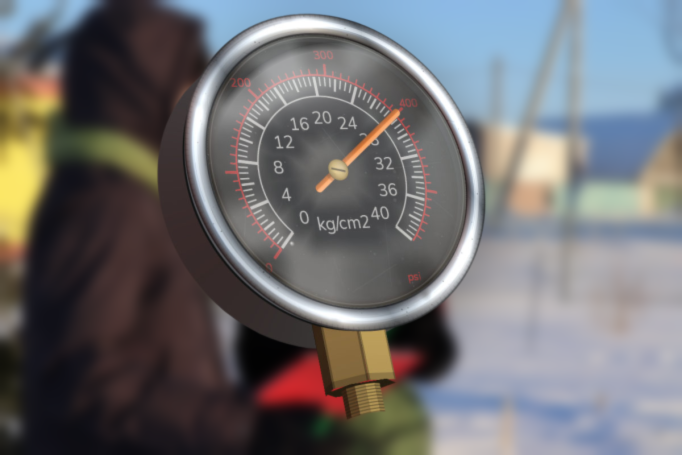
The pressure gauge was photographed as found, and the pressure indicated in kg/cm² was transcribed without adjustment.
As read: 28 kg/cm²
